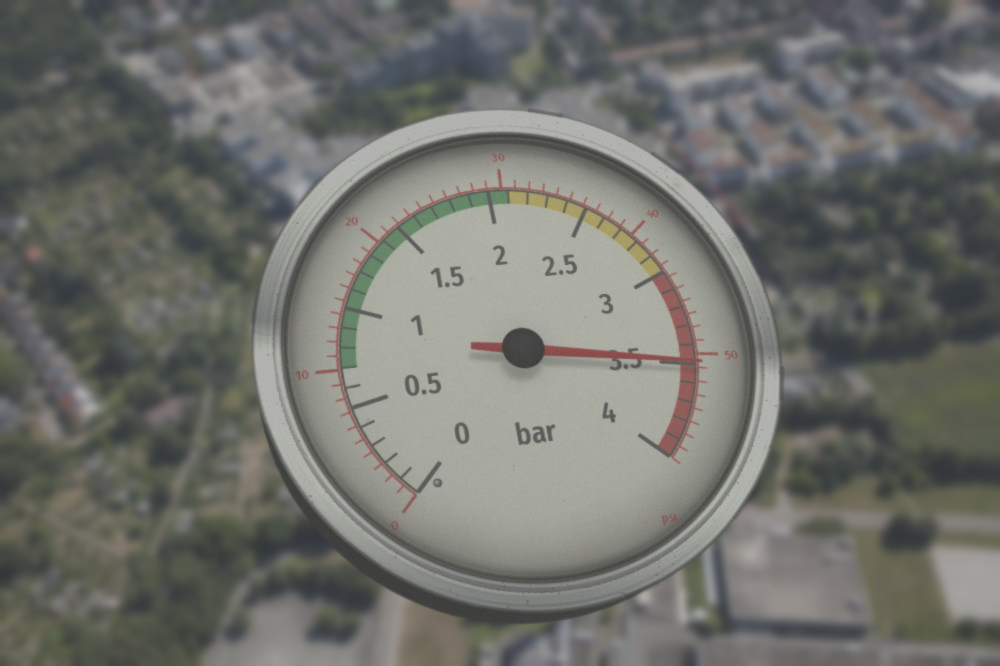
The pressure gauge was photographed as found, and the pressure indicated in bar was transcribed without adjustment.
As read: 3.5 bar
